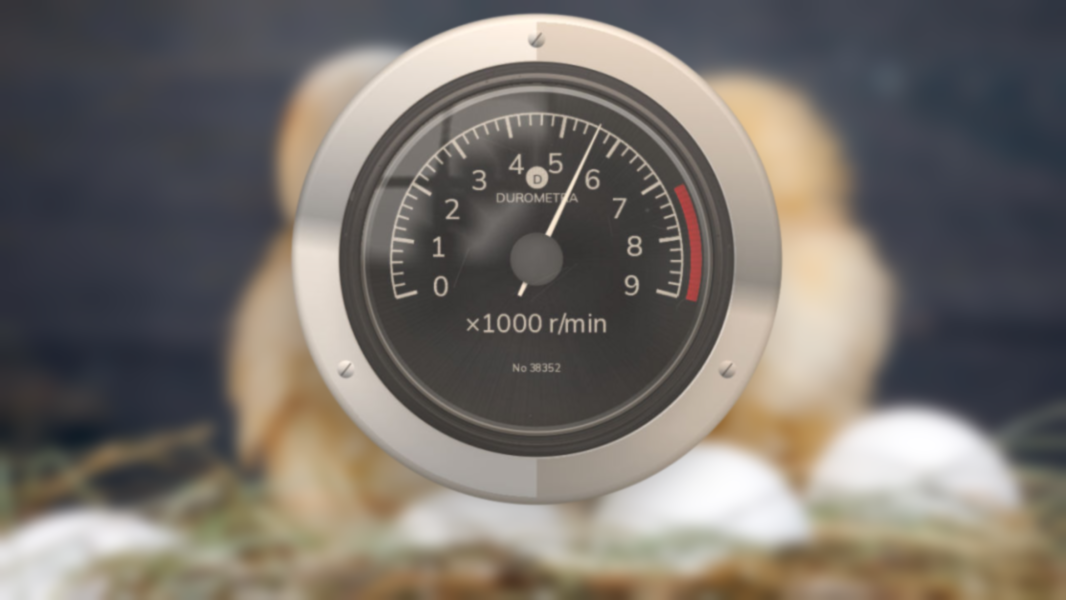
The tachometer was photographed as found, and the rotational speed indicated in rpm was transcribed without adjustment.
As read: 5600 rpm
